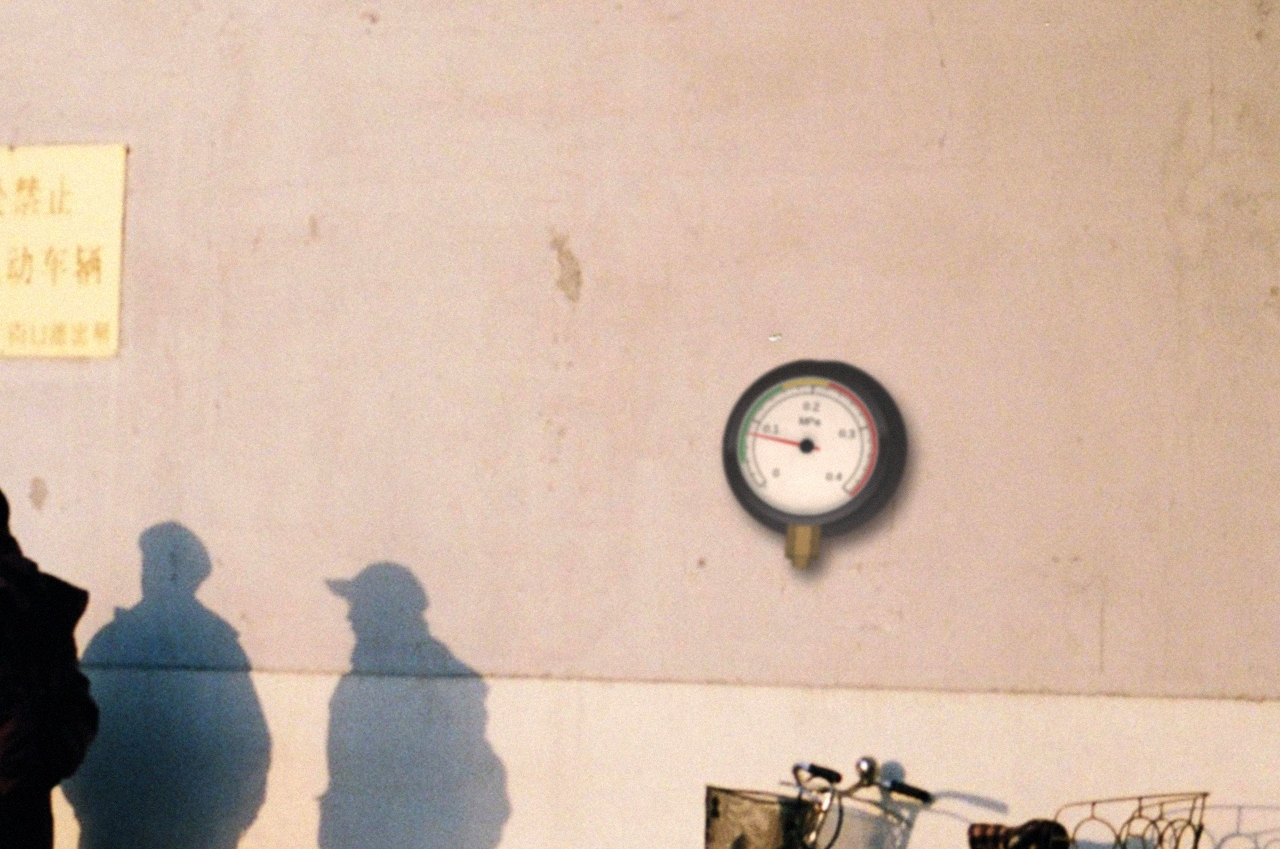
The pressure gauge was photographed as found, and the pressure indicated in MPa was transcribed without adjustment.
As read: 0.08 MPa
